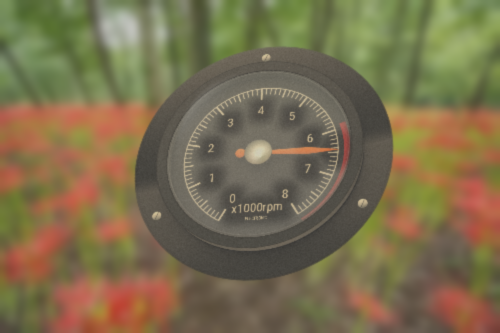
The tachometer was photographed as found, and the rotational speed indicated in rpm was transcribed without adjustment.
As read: 6500 rpm
